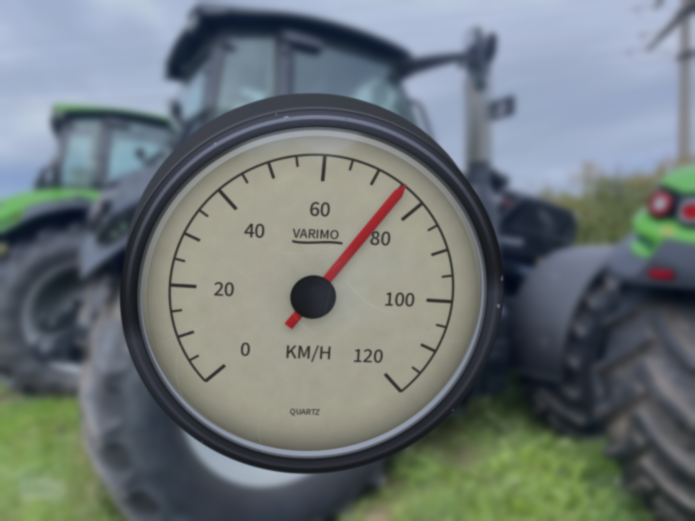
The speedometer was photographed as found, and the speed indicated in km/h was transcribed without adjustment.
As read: 75 km/h
